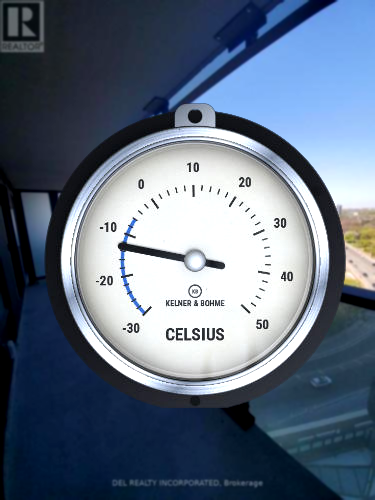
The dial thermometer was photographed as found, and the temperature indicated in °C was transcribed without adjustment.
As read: -13 °C
